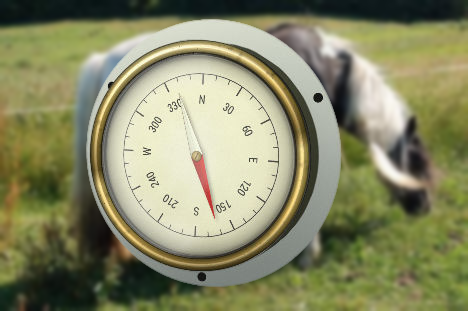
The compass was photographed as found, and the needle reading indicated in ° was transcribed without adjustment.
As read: 160 °
